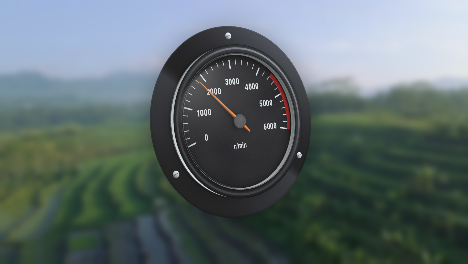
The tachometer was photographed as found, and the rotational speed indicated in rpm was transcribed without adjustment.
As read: 1800 rpm
